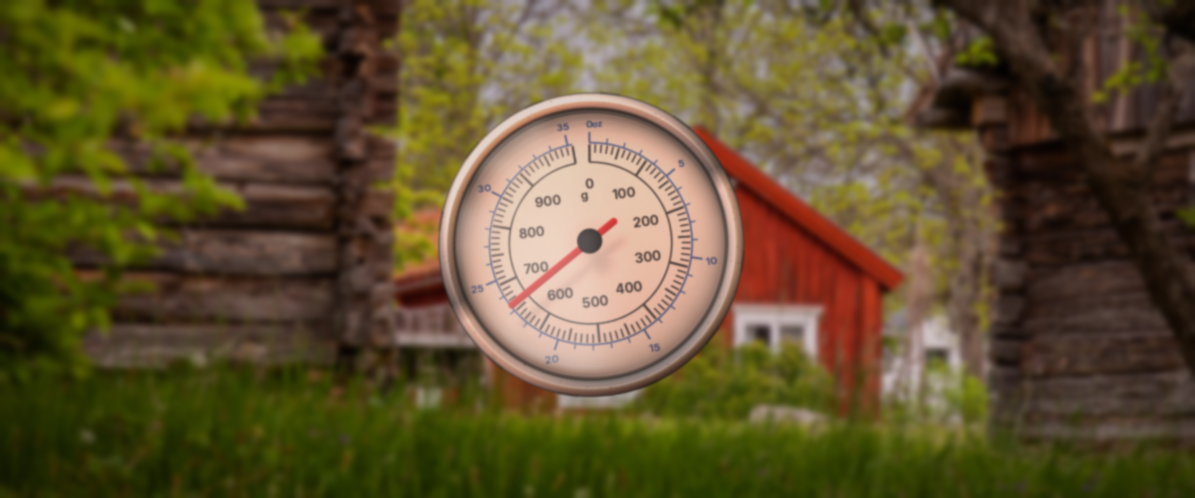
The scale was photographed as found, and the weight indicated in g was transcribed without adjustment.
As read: 660 g
